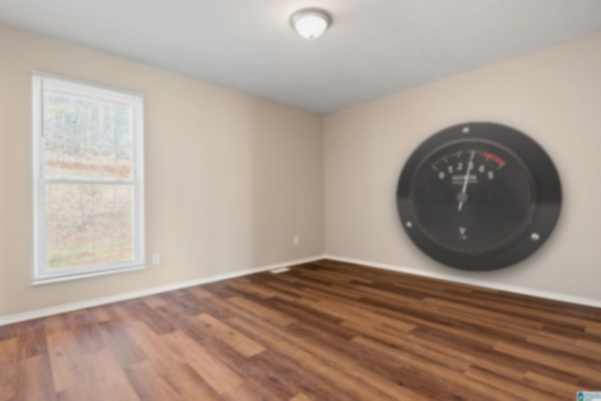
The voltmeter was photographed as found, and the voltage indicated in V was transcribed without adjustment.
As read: 3 V
